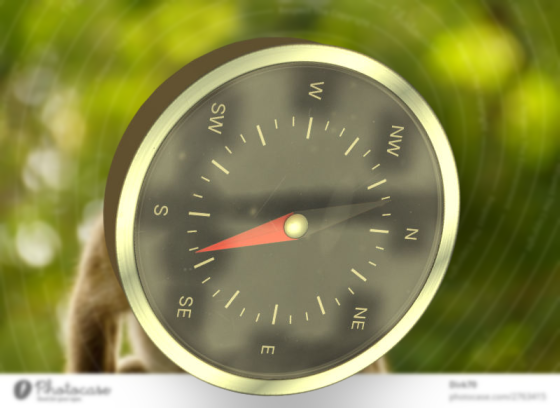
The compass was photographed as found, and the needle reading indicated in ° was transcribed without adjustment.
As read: 160 °
